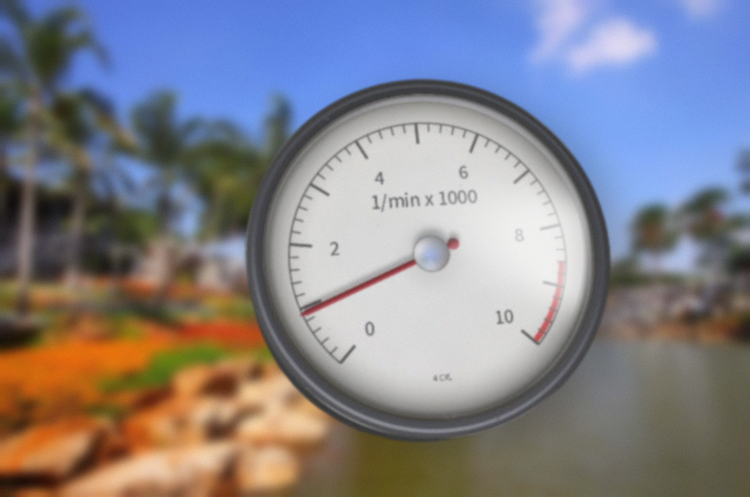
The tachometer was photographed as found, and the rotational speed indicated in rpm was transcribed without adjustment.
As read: 900 rpm
